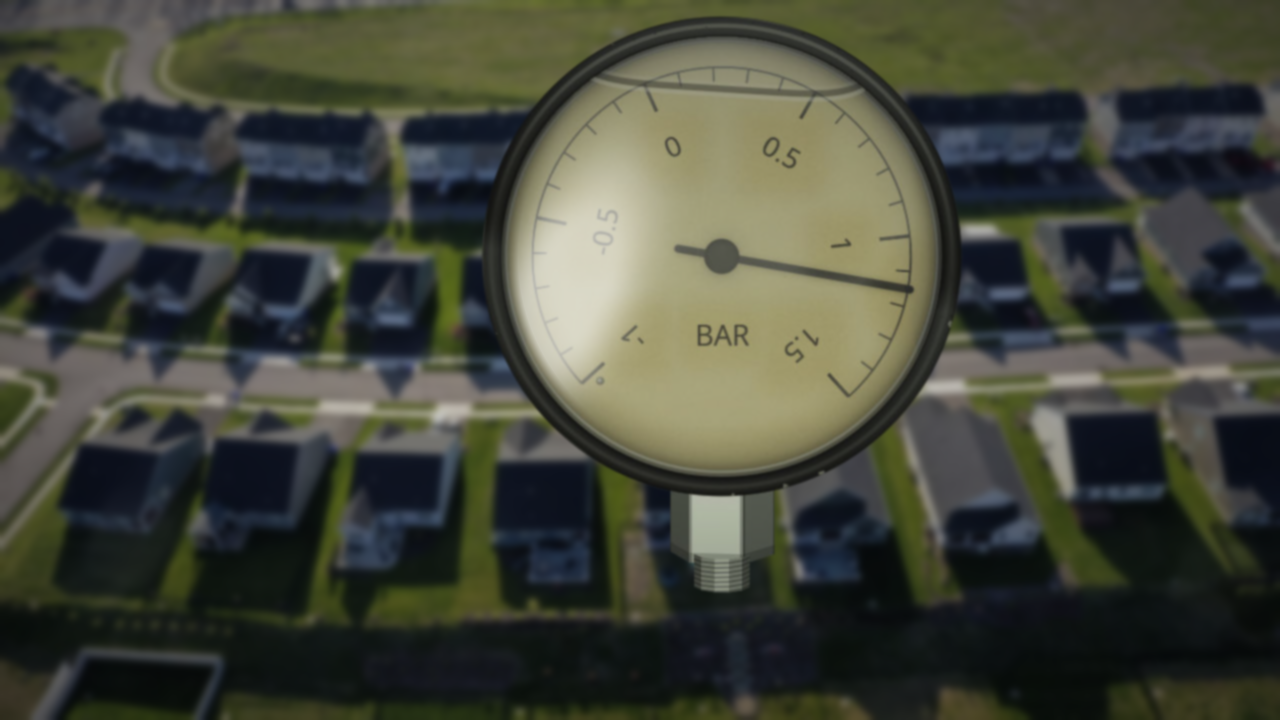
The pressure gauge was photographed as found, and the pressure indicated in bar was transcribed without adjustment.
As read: 1.15 bar
